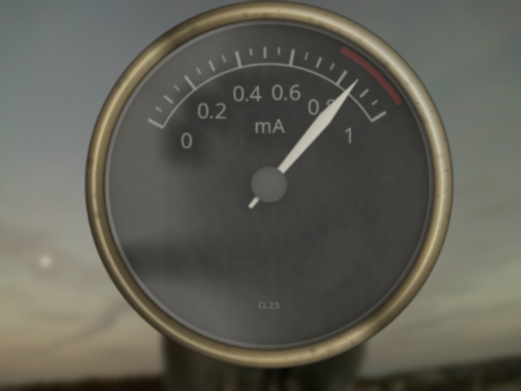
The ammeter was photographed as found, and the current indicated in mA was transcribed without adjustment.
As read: 0.85 mA
